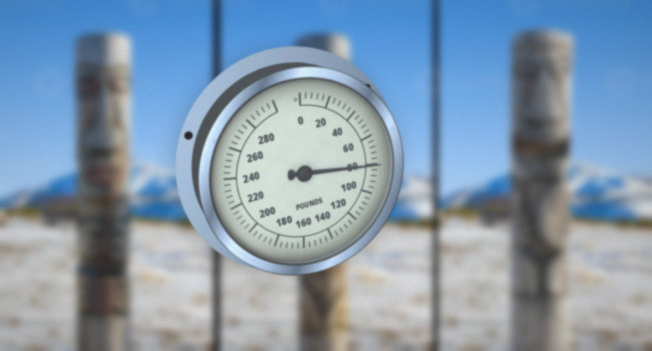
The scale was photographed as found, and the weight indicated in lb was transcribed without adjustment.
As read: 80 lb
